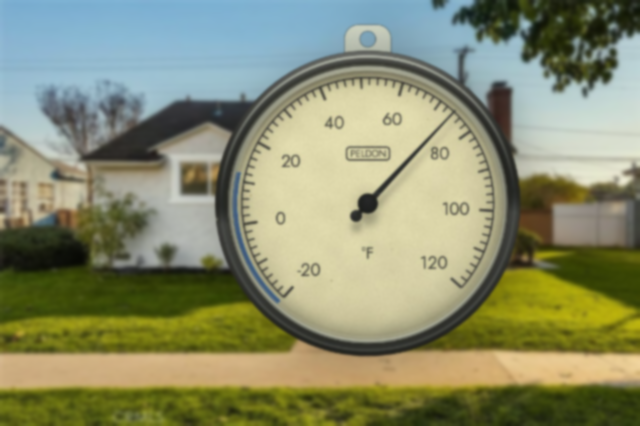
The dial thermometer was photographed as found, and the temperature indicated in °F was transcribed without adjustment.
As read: 74 °F
